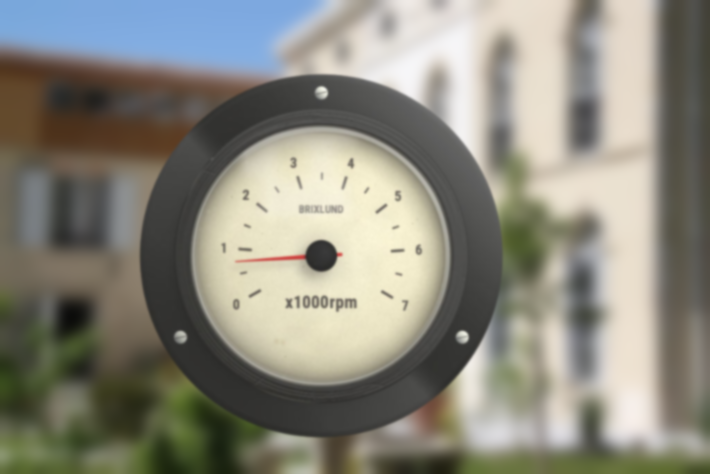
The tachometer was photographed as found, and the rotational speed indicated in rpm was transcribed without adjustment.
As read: 750 rpm
